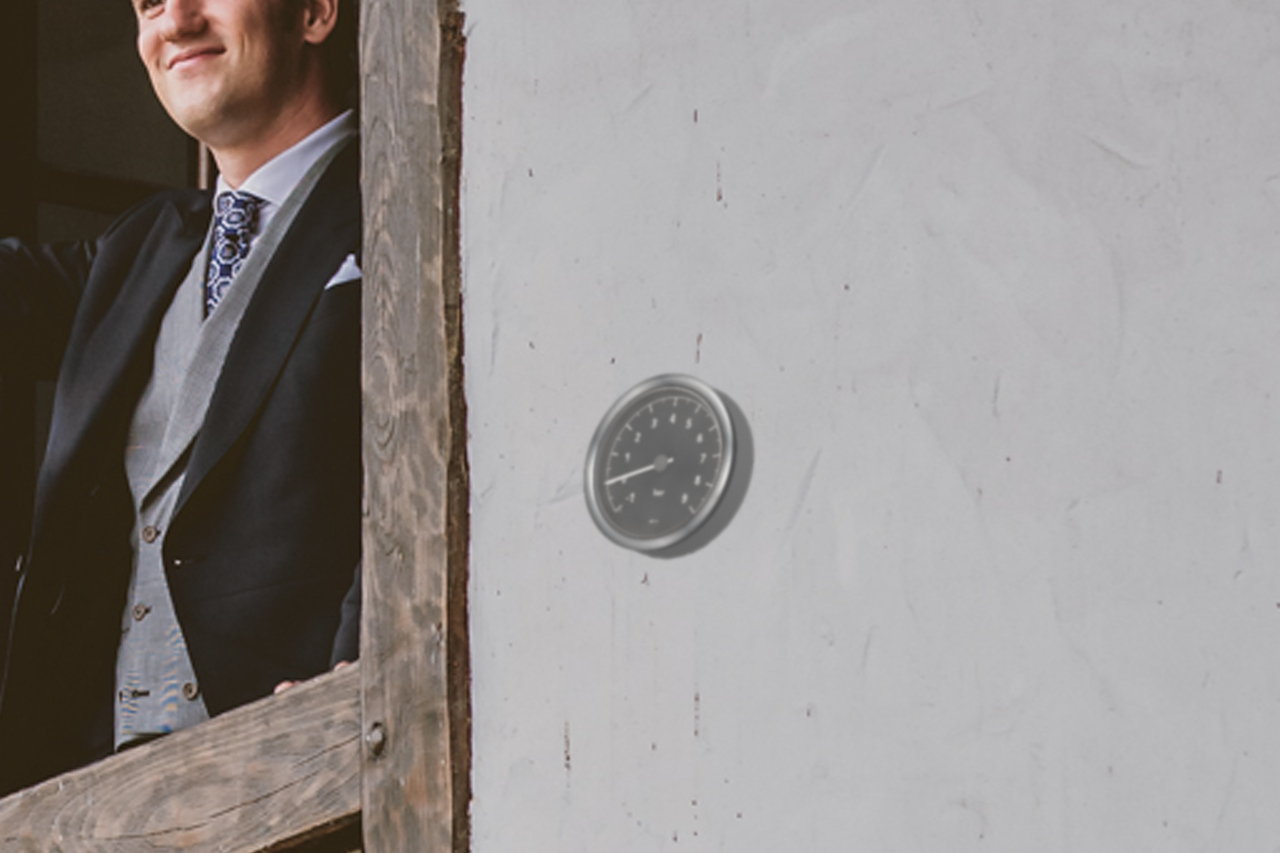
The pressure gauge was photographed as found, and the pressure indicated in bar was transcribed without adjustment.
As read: 0 bar
